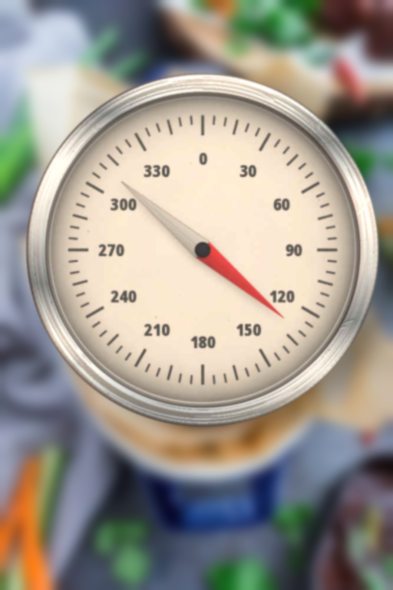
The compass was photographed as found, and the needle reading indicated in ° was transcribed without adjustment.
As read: 130 °
